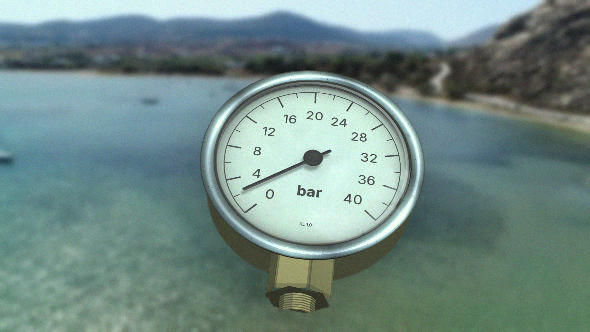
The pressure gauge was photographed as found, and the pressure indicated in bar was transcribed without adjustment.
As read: 2 bar
